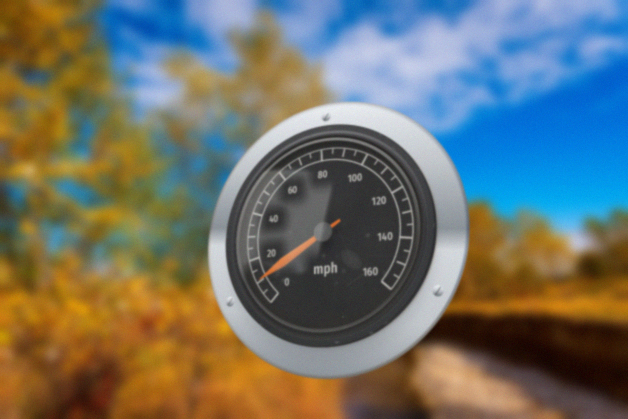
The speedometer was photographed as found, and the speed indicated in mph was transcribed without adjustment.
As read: 10 mph
